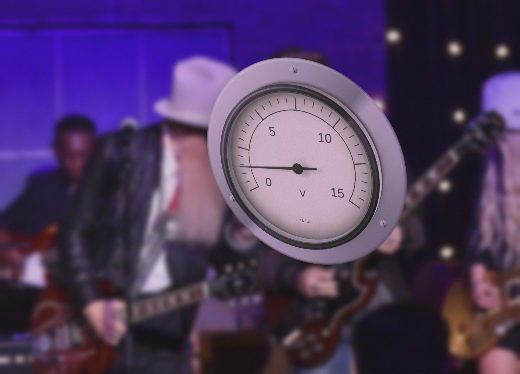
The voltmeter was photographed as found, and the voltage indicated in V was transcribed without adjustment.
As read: 1.5 V
